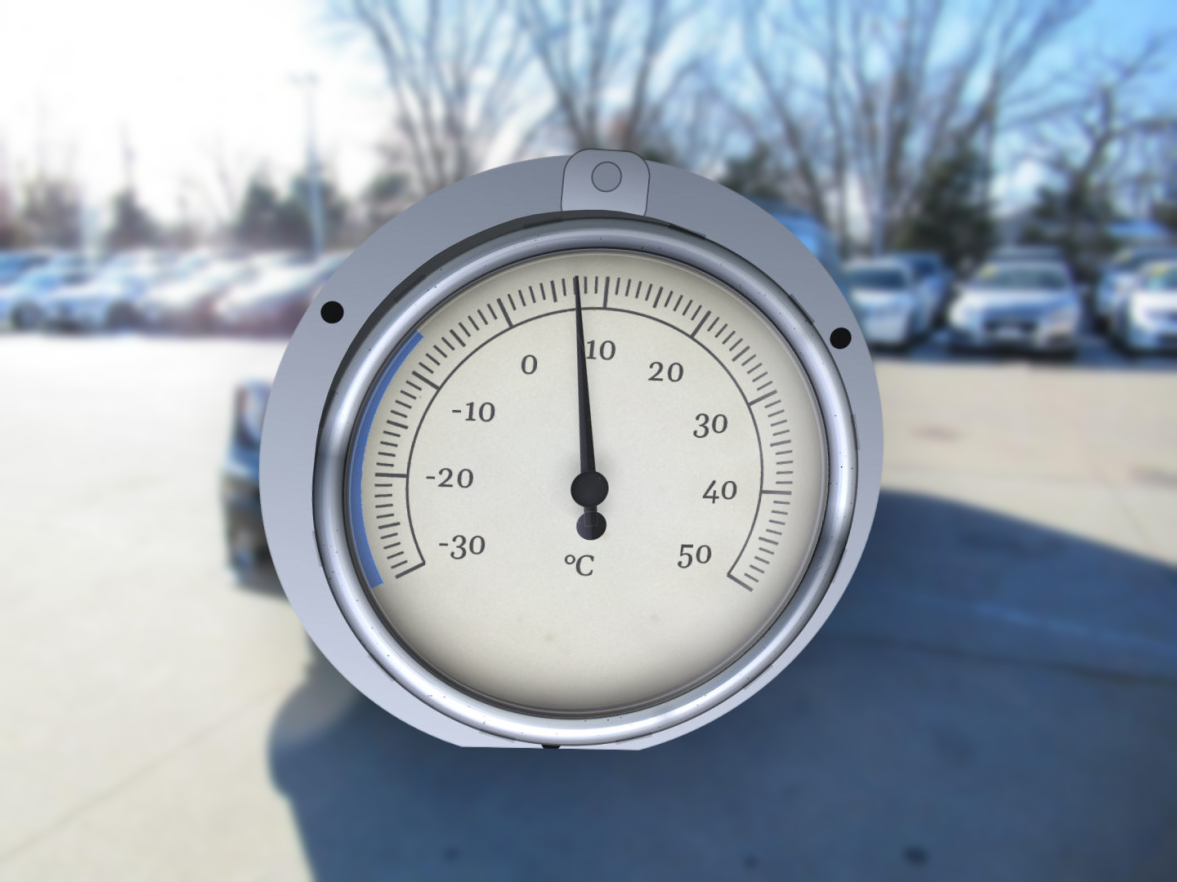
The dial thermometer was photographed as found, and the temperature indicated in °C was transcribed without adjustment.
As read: 7 °C
